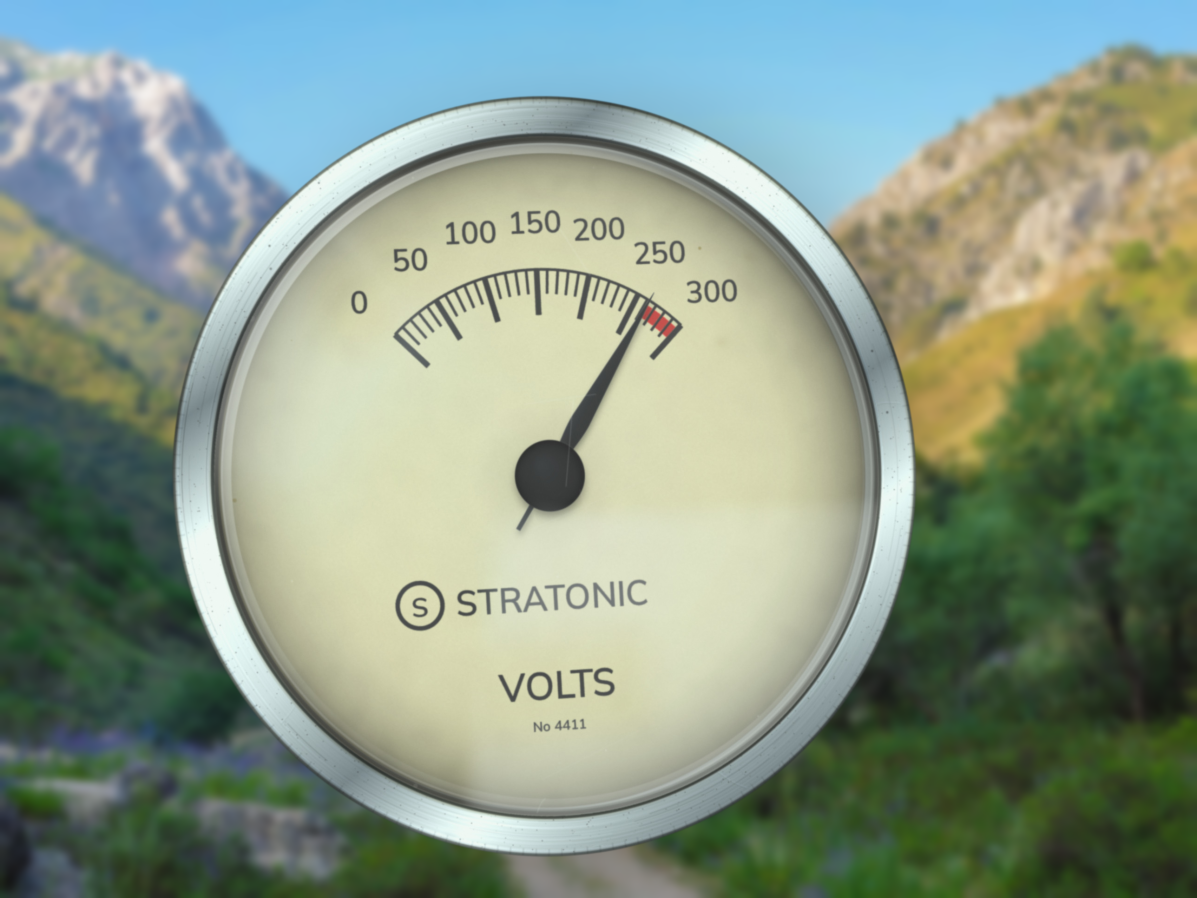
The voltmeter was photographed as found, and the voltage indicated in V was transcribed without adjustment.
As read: 260 V
